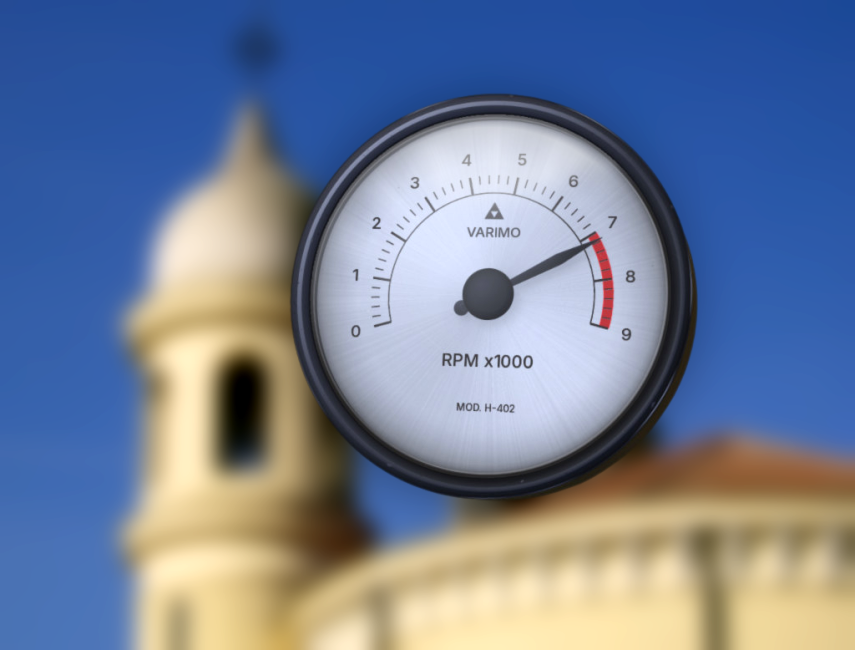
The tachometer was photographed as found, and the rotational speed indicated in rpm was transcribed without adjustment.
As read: 7200 rpm
